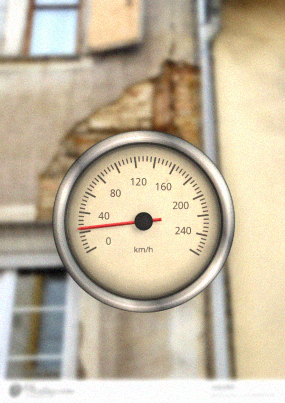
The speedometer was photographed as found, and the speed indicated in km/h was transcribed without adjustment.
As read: 24 km/h
